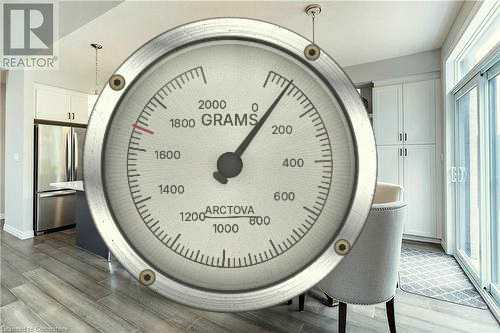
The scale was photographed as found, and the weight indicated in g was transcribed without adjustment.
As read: 80 g
